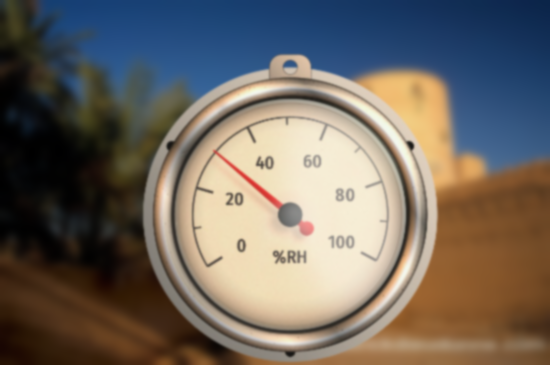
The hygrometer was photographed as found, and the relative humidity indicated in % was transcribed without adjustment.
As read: 30 %
